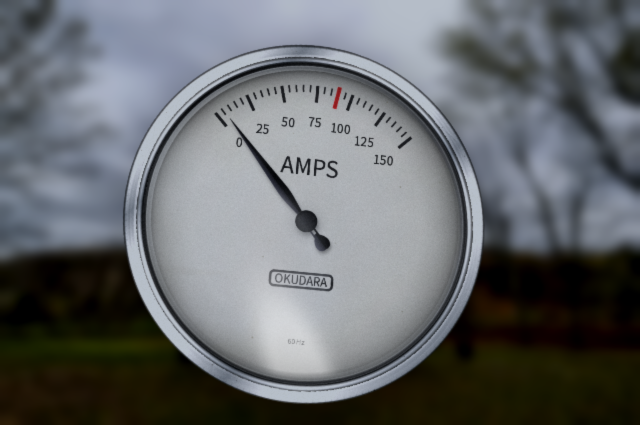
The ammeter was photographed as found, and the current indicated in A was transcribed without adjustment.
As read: 5 A
